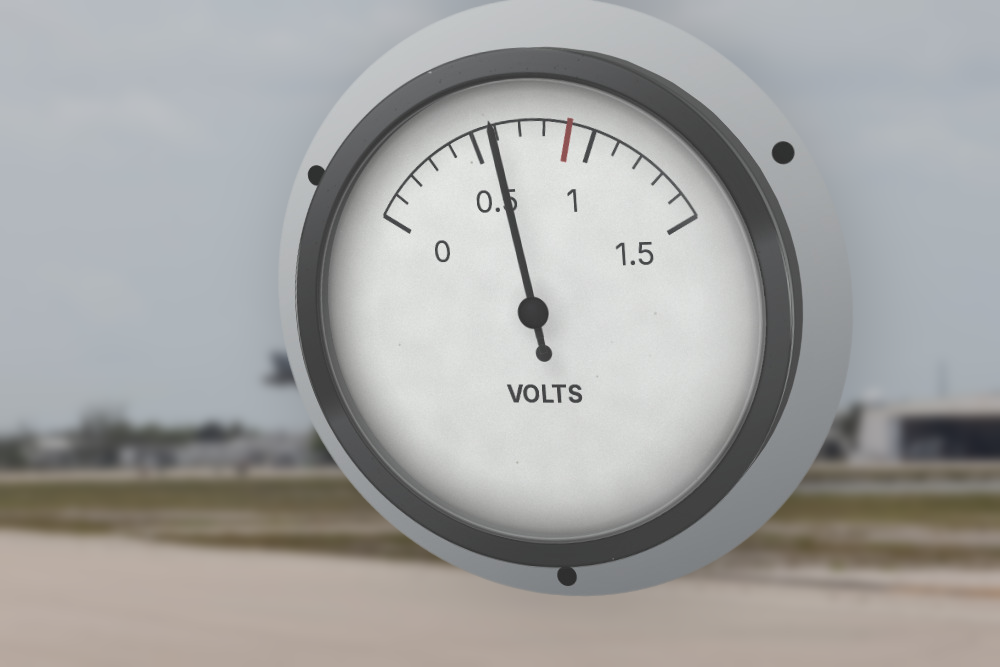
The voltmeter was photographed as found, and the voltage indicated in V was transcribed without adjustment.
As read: 0.6 V
